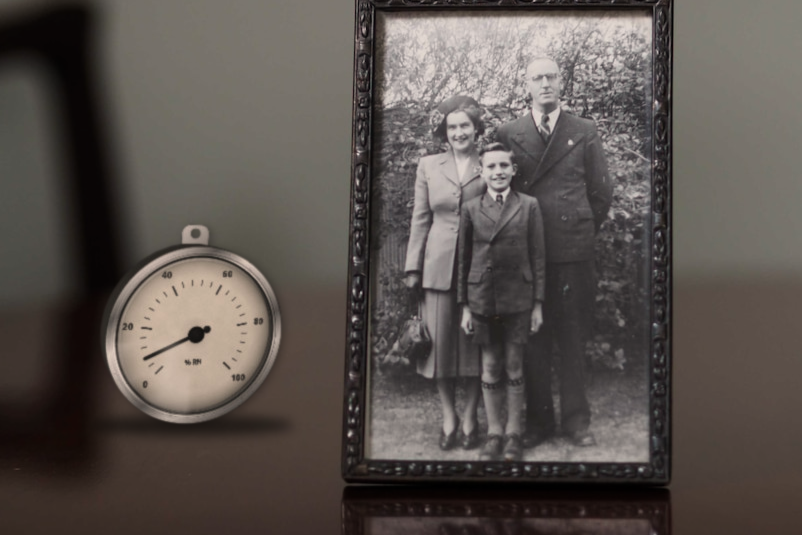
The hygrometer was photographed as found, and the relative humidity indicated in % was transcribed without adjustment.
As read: 8 %
